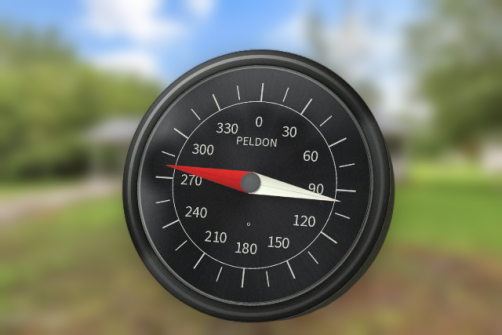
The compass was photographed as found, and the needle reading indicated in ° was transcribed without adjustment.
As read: 277.5 °
